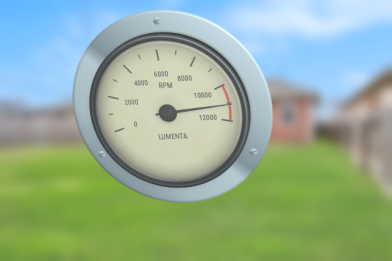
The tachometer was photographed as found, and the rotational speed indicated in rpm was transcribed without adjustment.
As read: 11000 rpm
